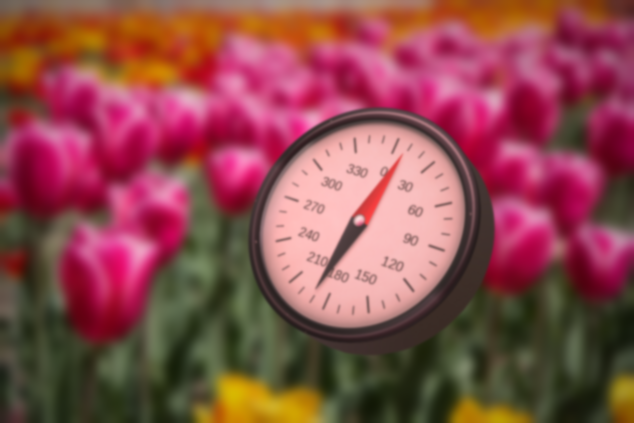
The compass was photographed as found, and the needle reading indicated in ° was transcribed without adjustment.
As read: 10 °
